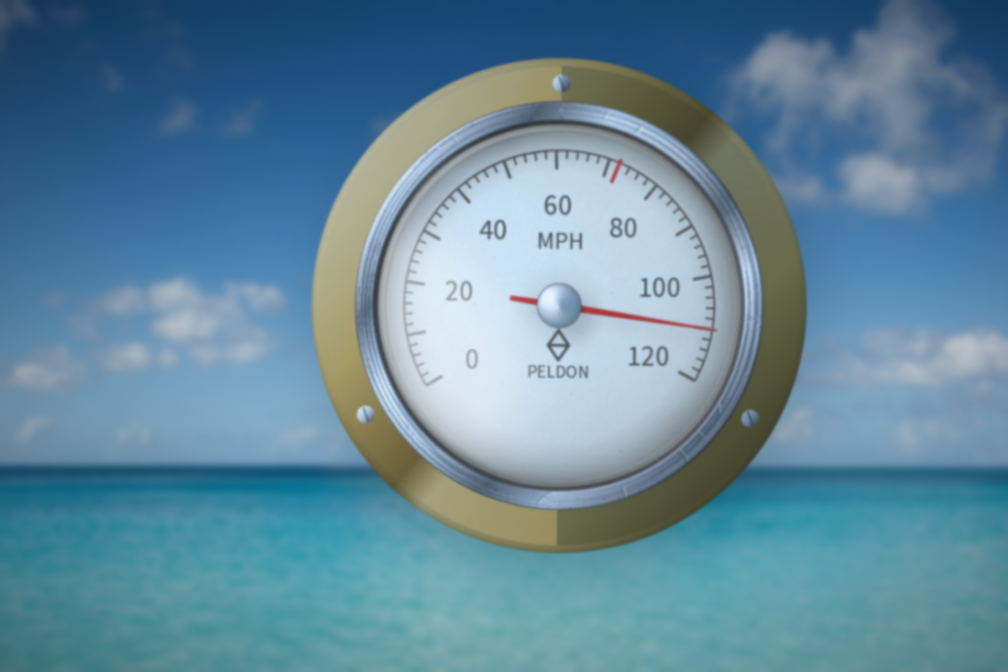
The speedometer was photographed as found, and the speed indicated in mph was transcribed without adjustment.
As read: 110 mph
